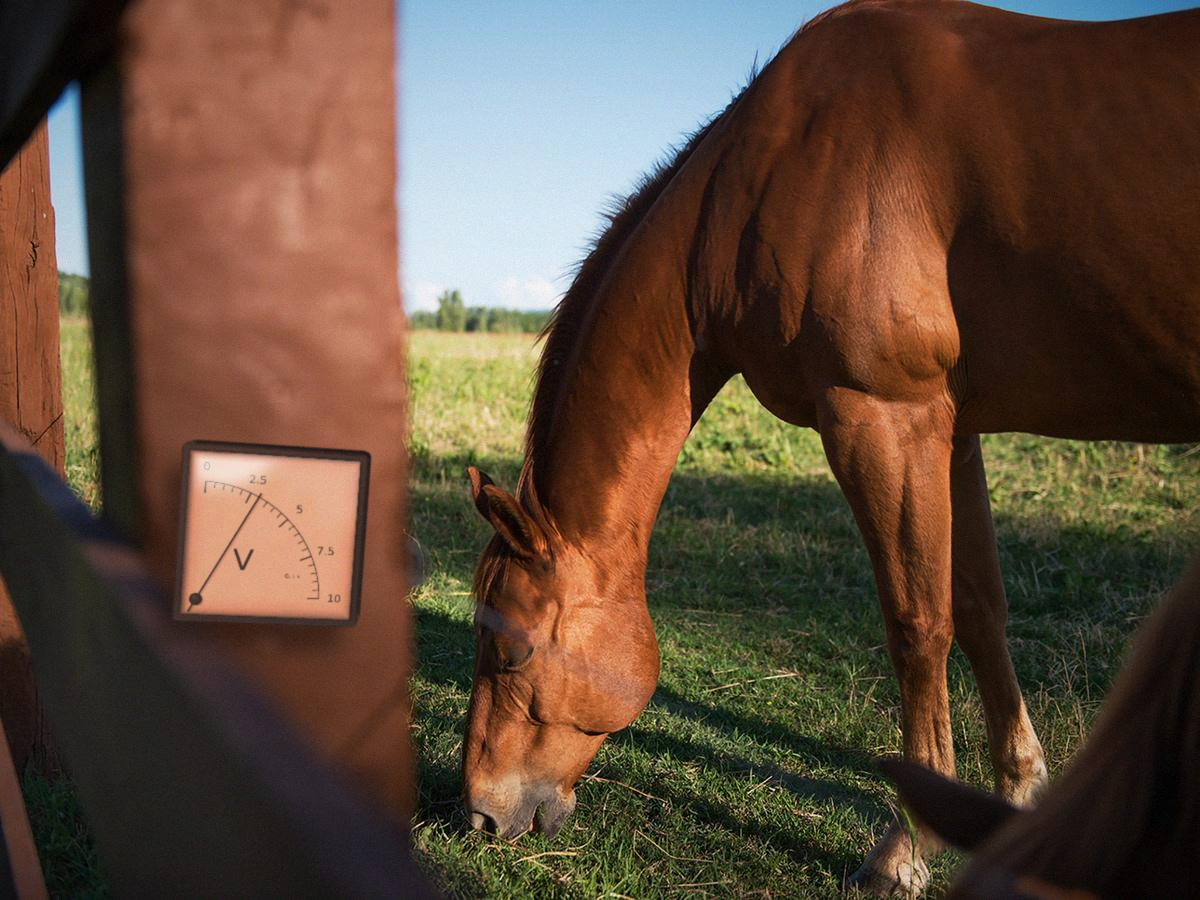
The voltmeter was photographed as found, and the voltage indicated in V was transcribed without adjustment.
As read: 3 V
